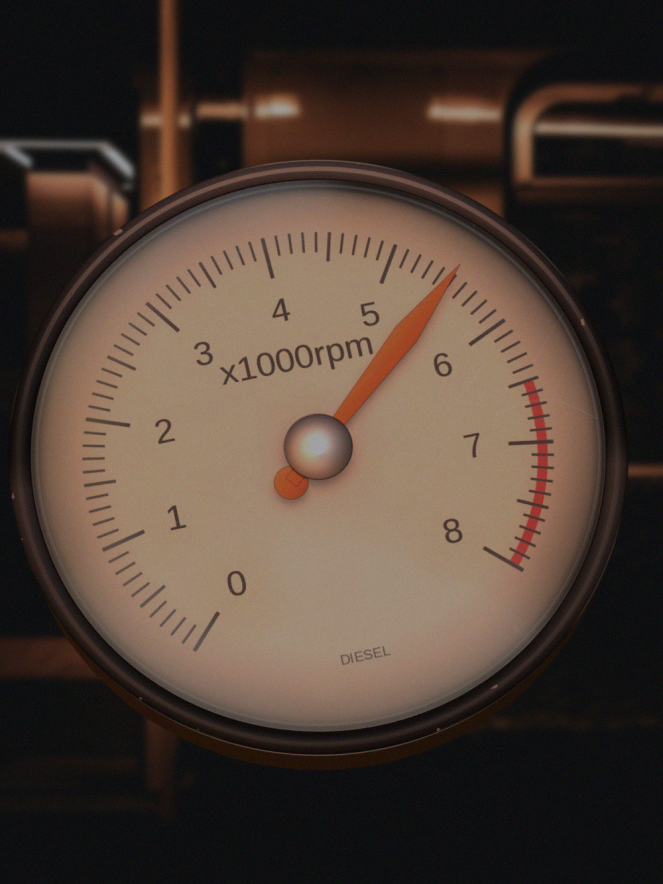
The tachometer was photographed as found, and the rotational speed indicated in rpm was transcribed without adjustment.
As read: 5500 rpm
